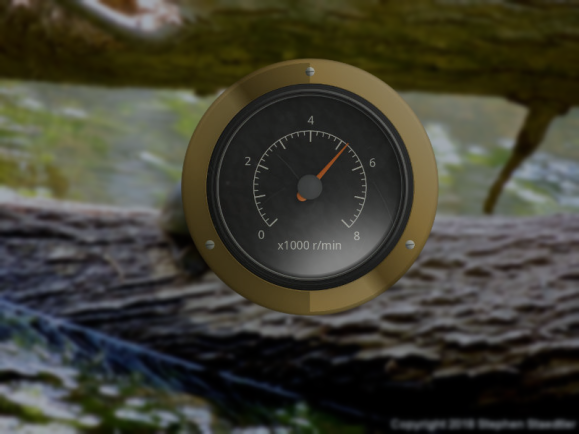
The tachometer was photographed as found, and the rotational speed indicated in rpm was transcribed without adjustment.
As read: 5200 rpm
